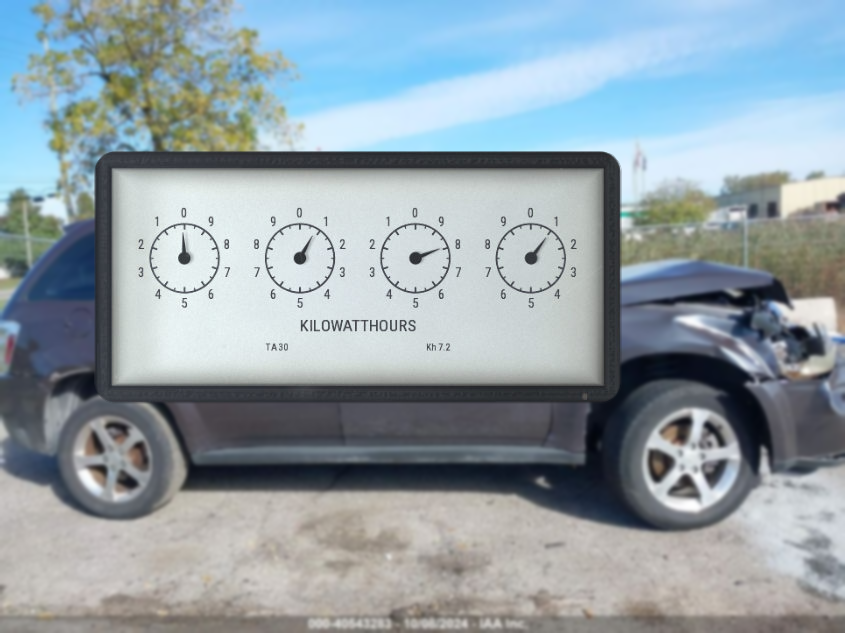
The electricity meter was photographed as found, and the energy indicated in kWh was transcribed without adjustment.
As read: 81 kWh
